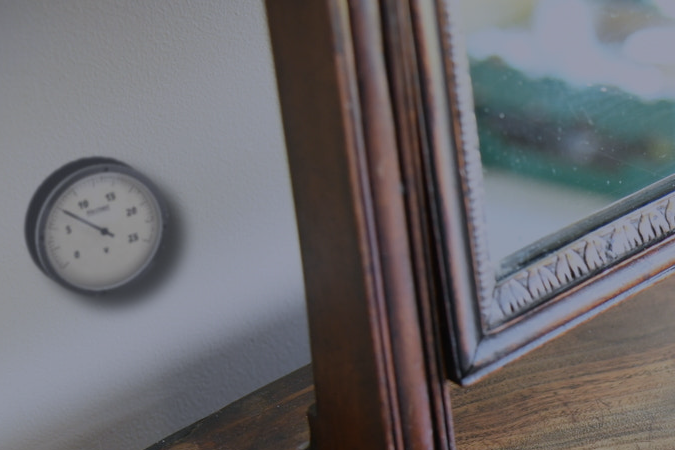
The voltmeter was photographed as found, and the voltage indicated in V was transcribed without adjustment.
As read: 7.5 V
